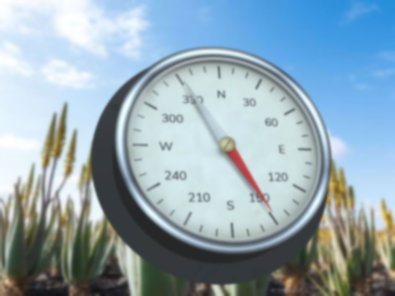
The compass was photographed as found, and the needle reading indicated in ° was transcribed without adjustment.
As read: 150 °
